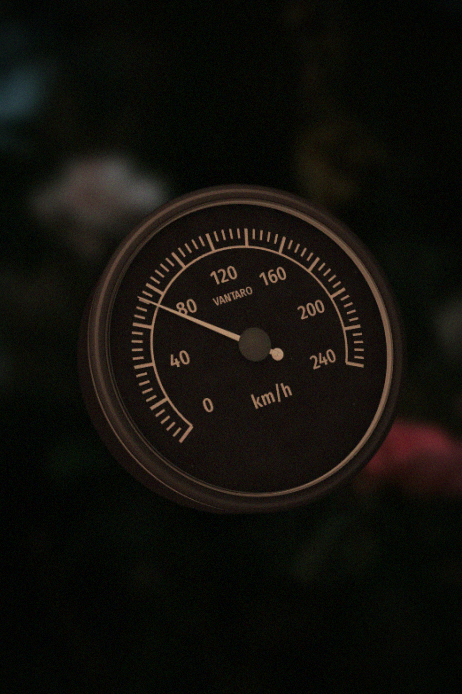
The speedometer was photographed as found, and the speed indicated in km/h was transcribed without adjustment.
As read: 72 km/h
